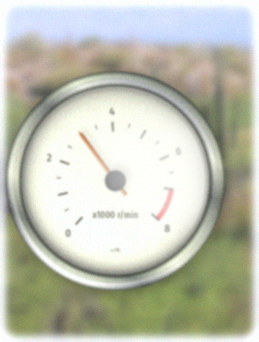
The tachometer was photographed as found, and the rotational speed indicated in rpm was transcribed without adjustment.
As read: 3000 rpm
